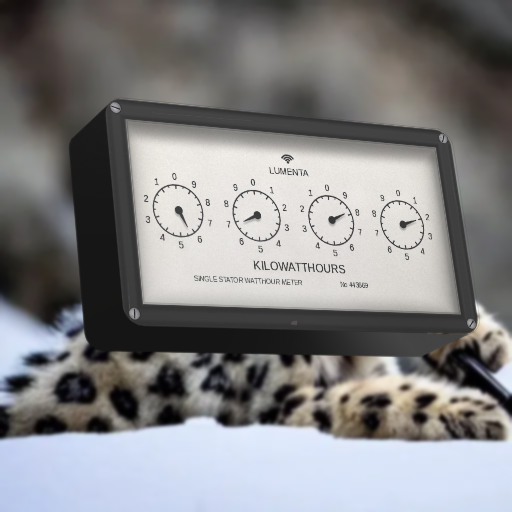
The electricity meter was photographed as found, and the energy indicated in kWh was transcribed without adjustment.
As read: 5682 kWh
